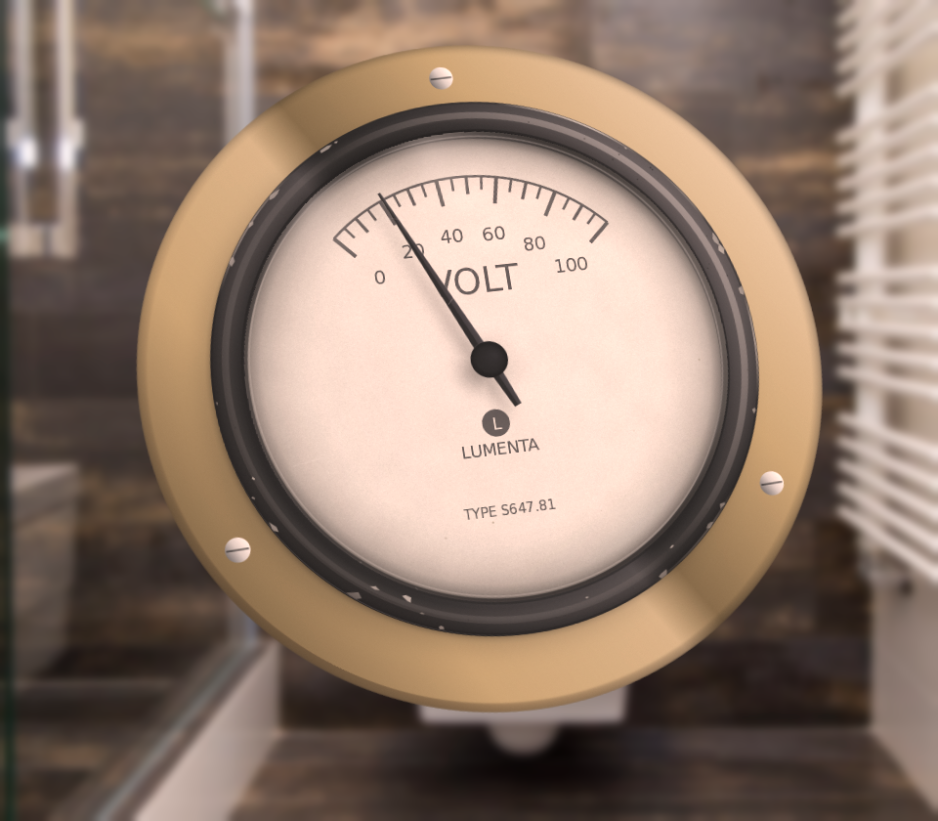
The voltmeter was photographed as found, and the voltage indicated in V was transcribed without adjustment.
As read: 20 V
